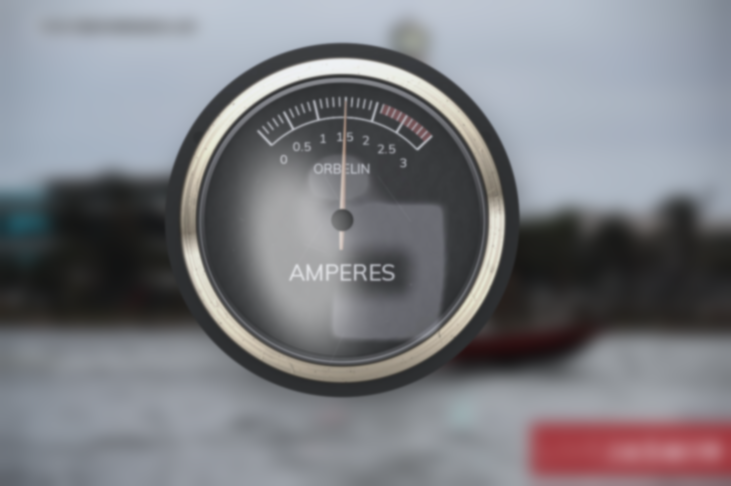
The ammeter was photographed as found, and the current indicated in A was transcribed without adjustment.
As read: 1.5 A
